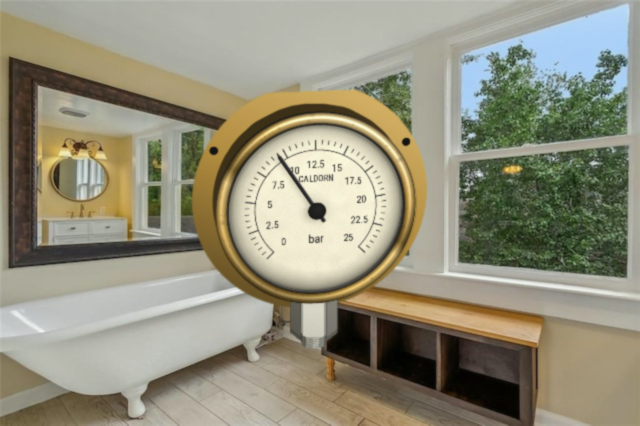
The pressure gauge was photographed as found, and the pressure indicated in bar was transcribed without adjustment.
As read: 9.5 bar
